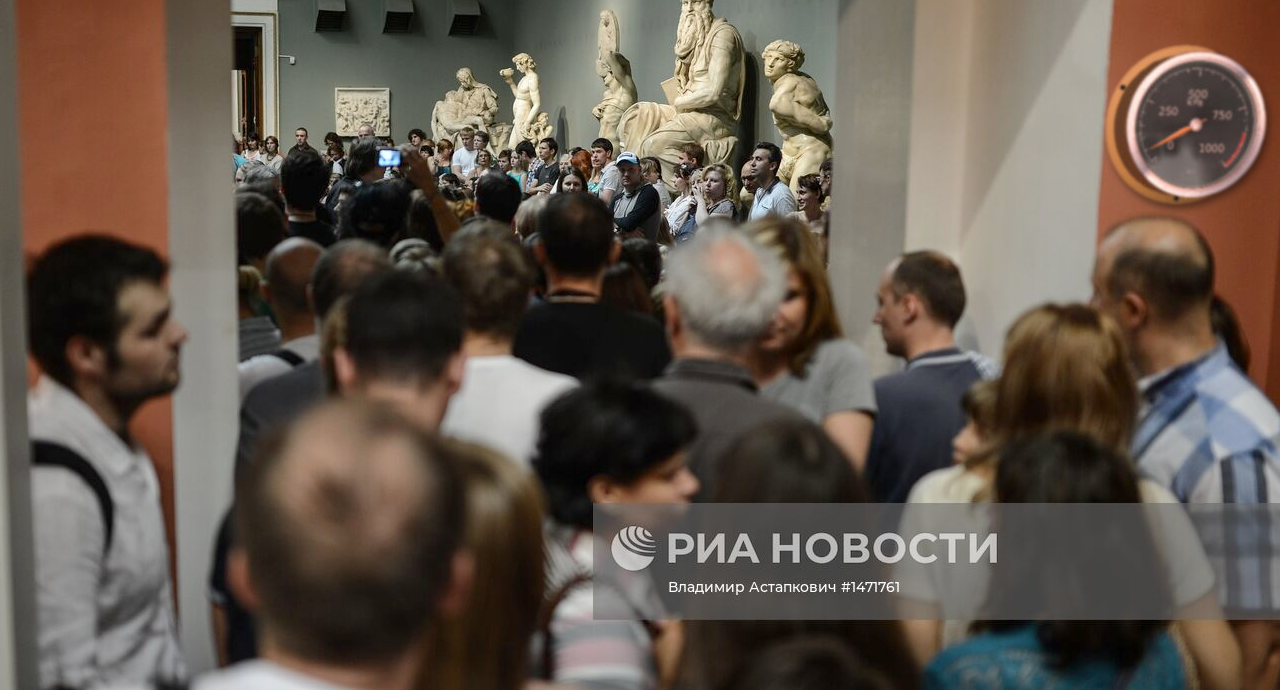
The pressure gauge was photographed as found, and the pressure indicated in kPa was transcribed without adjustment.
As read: 50 kPa
